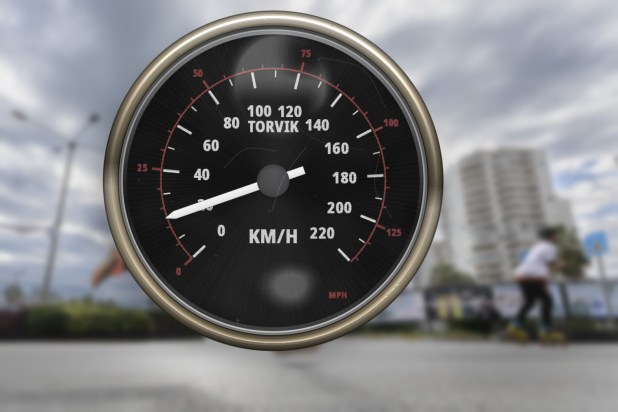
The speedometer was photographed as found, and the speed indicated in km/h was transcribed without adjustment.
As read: 20 km/h
